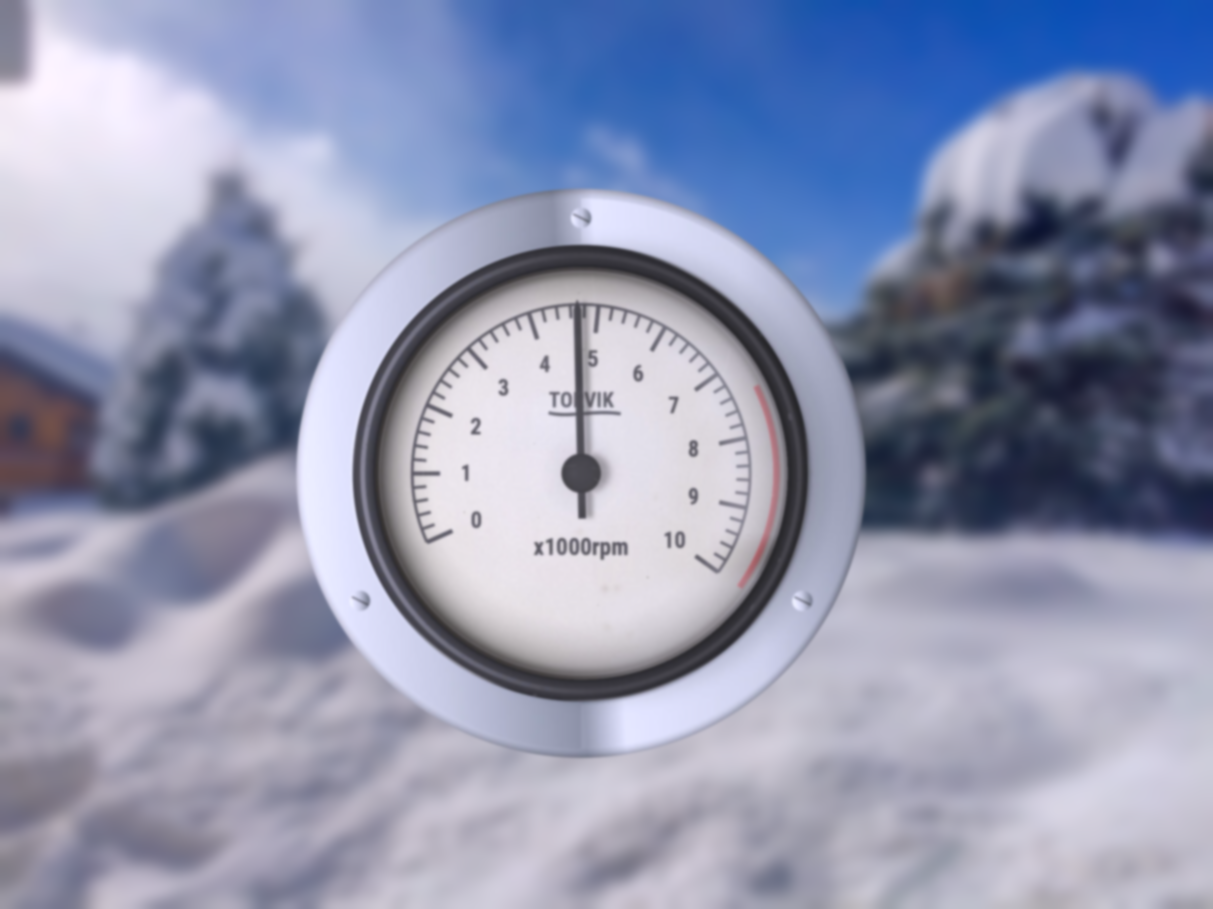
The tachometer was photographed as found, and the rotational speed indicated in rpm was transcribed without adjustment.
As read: 4700 rpm
